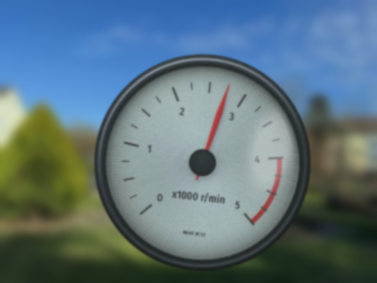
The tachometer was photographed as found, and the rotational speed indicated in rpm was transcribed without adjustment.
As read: 2750 rpm
